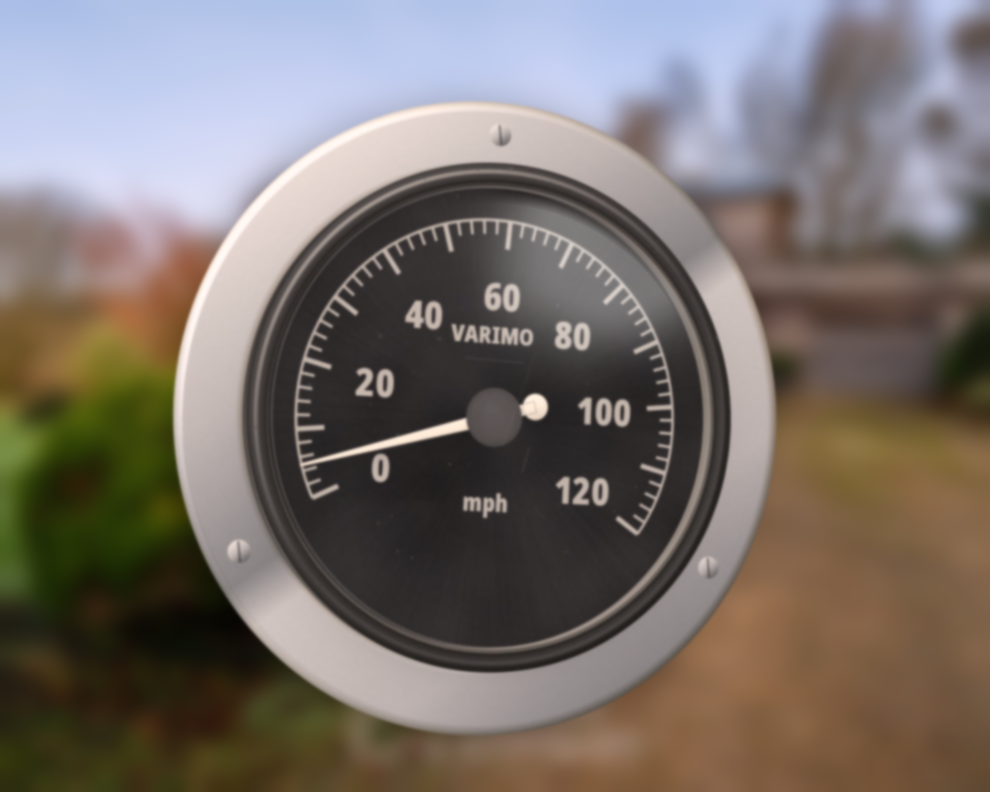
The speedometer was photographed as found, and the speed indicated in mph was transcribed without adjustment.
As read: 5 mph
